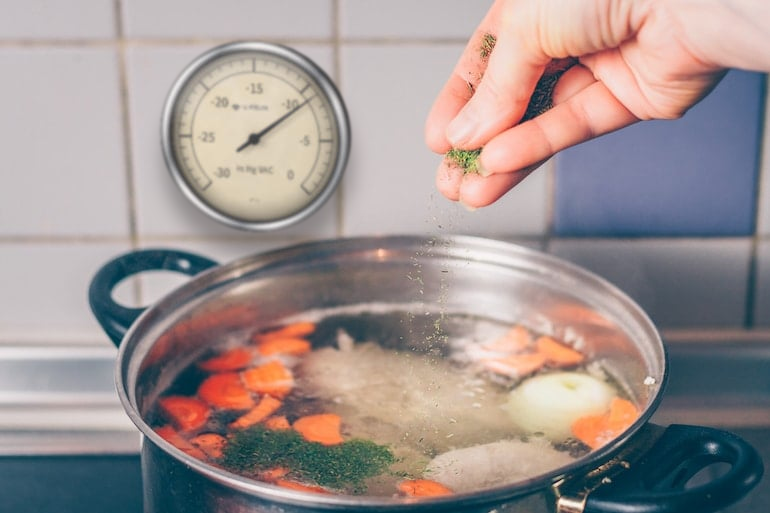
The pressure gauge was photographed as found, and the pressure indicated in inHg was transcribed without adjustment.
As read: -9 inHg
